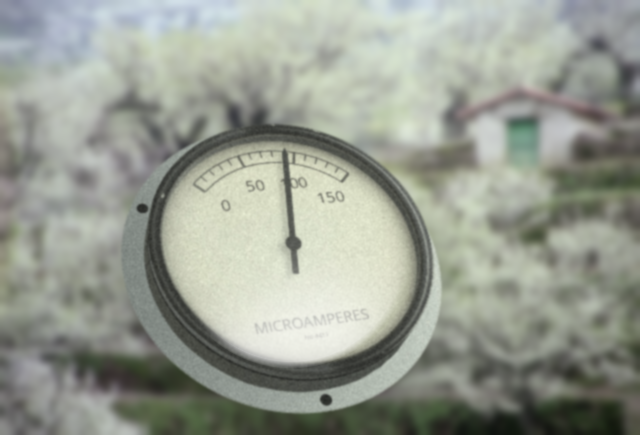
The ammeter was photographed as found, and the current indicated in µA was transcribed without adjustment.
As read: 90 µA
